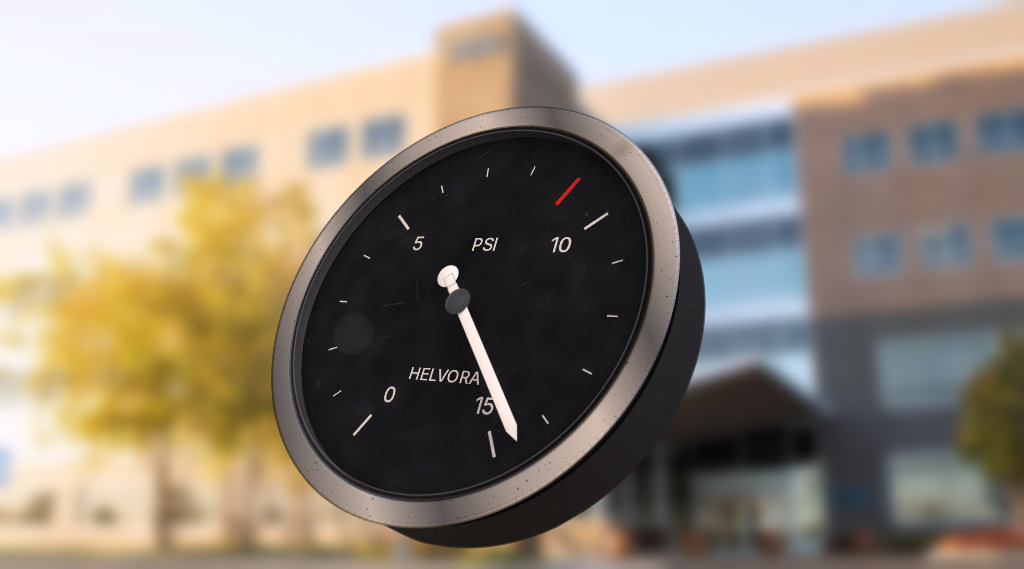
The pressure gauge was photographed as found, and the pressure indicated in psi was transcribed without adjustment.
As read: 14.5 psi
